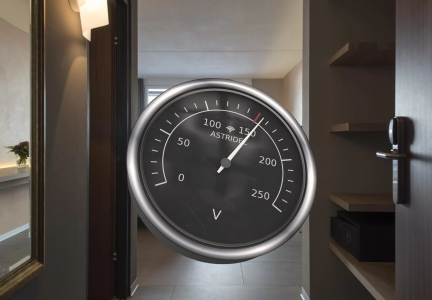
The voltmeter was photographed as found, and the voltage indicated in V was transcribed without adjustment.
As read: 155 V
